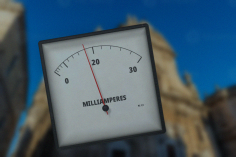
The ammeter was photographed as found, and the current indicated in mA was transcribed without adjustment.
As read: 18 mA
